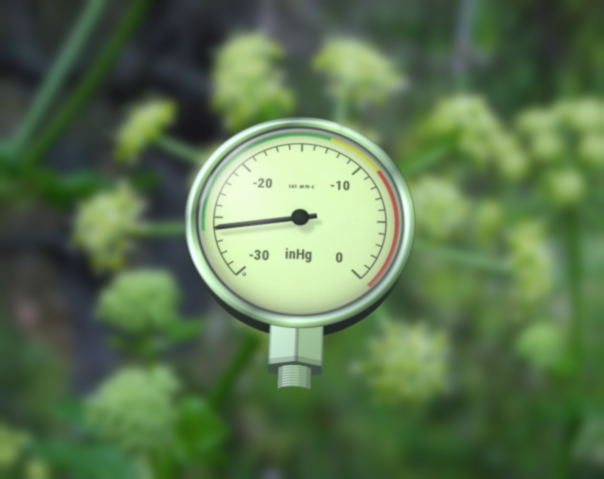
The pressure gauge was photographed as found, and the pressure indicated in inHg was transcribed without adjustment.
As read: -26 inHg
